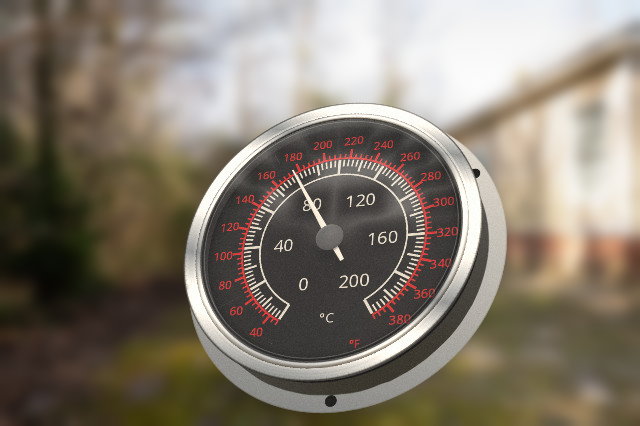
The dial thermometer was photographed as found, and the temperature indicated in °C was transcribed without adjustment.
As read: 80 °C
